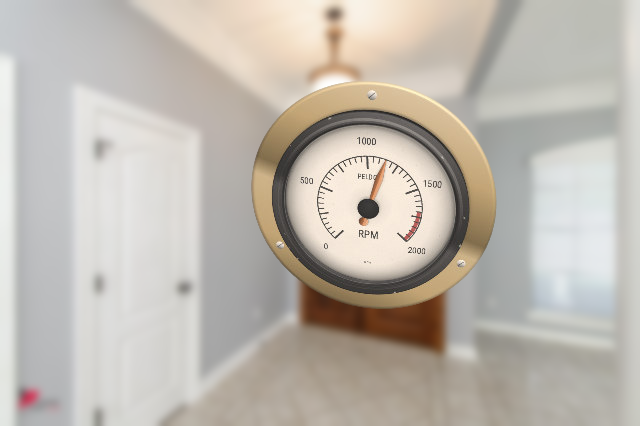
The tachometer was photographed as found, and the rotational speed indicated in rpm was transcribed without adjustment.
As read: 1150 rpm
